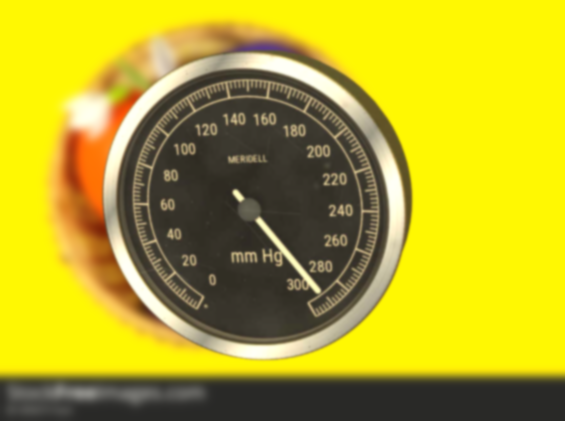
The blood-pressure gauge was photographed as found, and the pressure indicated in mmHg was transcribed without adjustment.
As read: 290 mmHg
